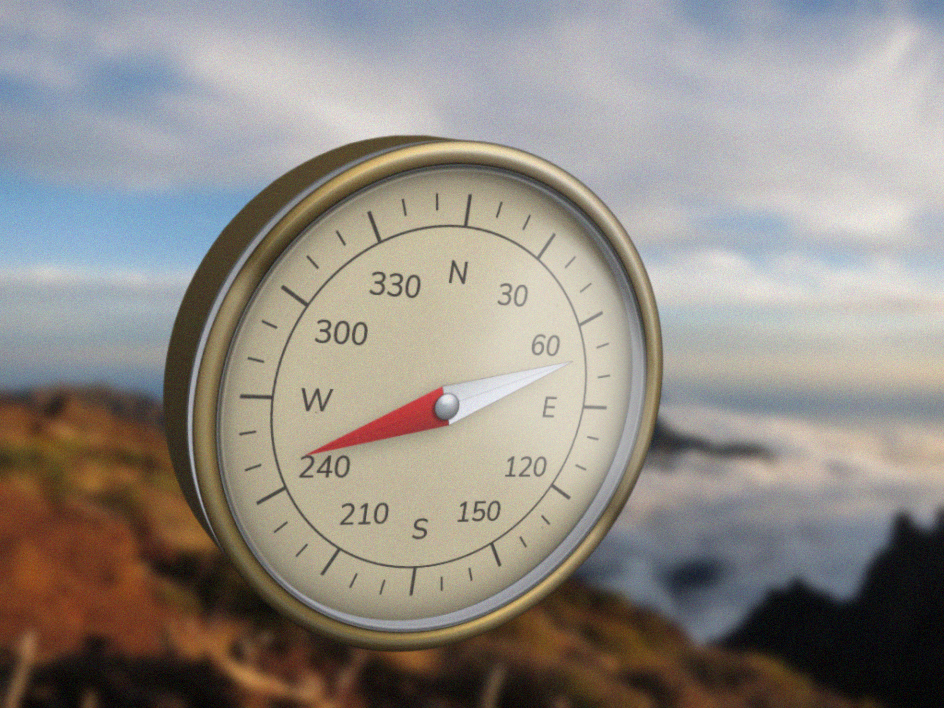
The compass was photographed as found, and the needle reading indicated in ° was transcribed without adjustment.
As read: 250 °
